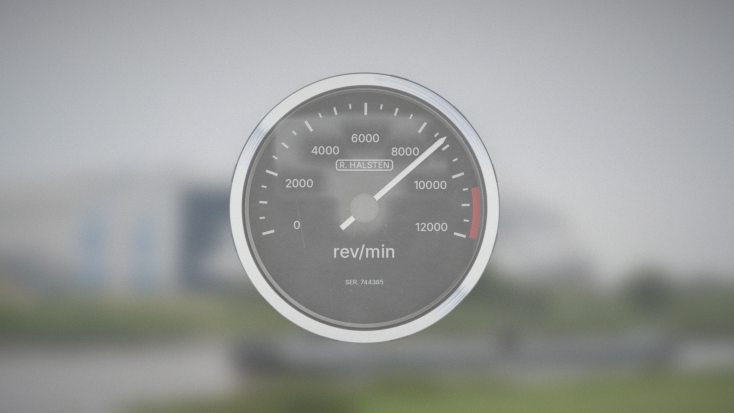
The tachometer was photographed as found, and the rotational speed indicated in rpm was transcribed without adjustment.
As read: 8750 rpm
